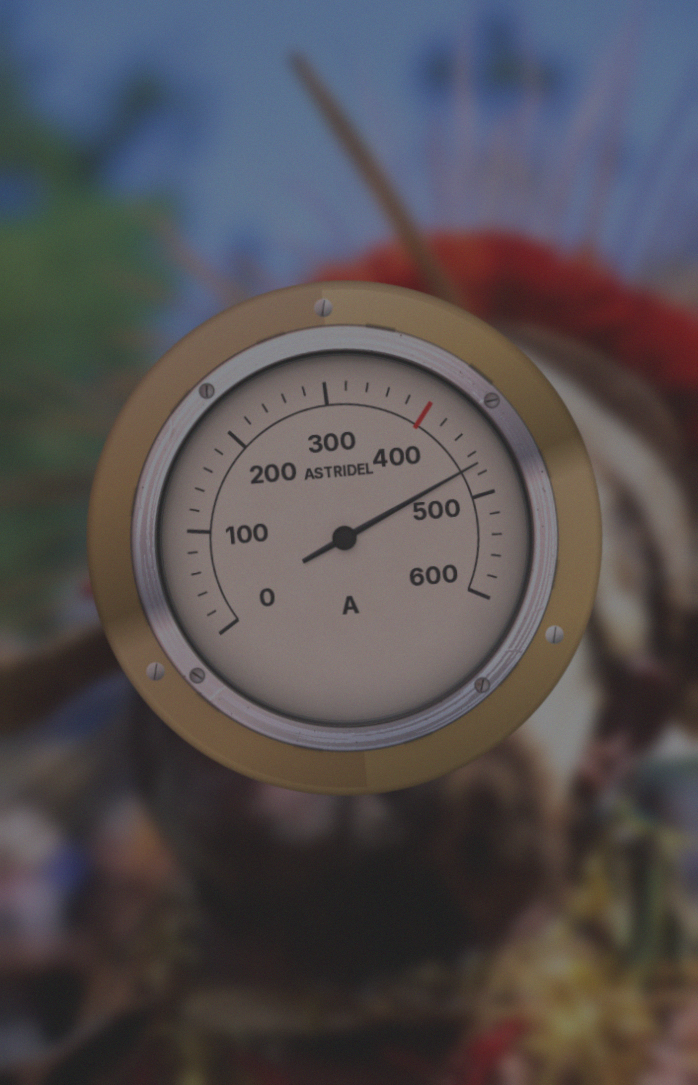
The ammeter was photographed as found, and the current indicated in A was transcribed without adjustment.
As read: 470 A
